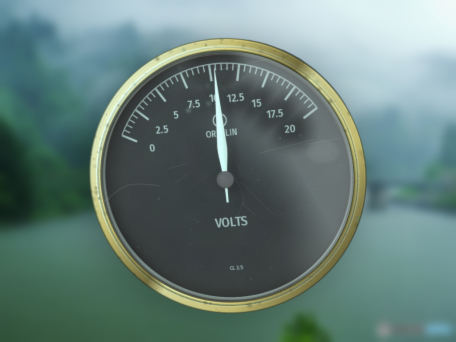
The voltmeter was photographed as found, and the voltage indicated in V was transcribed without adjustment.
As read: 10.5 V
